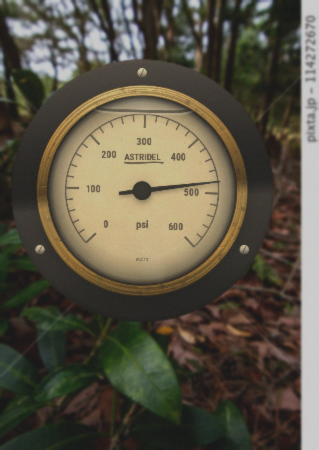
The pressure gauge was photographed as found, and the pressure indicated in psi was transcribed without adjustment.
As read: 480 psi
